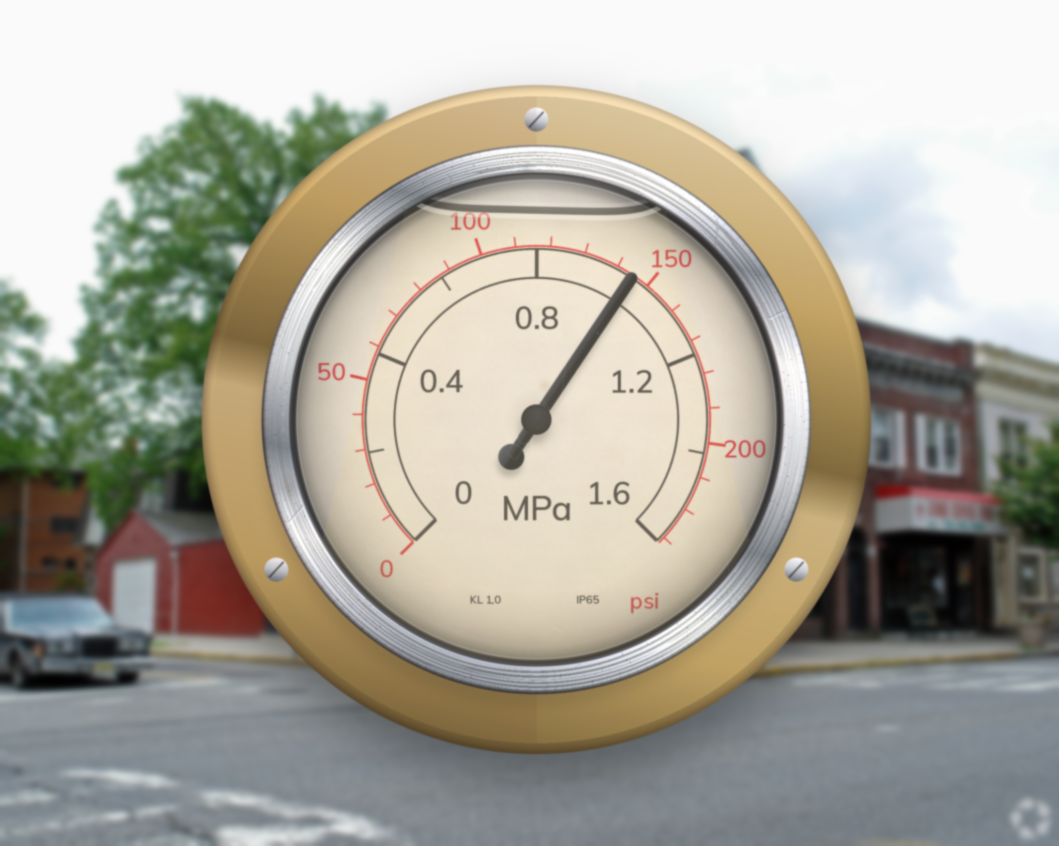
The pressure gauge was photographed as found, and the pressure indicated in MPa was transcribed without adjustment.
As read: 1 MPa
